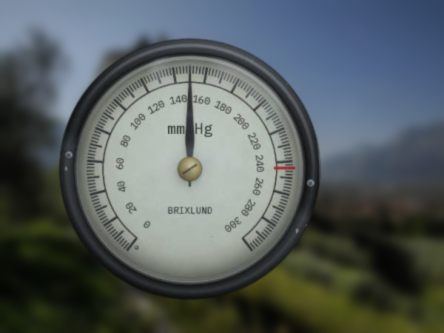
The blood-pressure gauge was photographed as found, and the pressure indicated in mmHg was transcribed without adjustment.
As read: 150 mmHg
